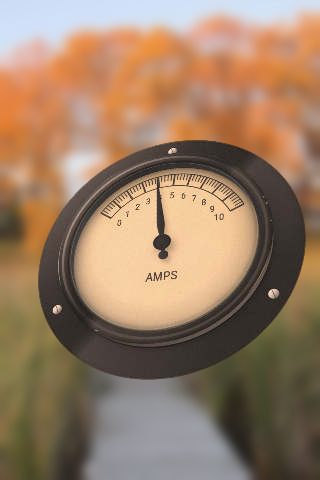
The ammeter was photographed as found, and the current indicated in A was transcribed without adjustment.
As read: 4 A
